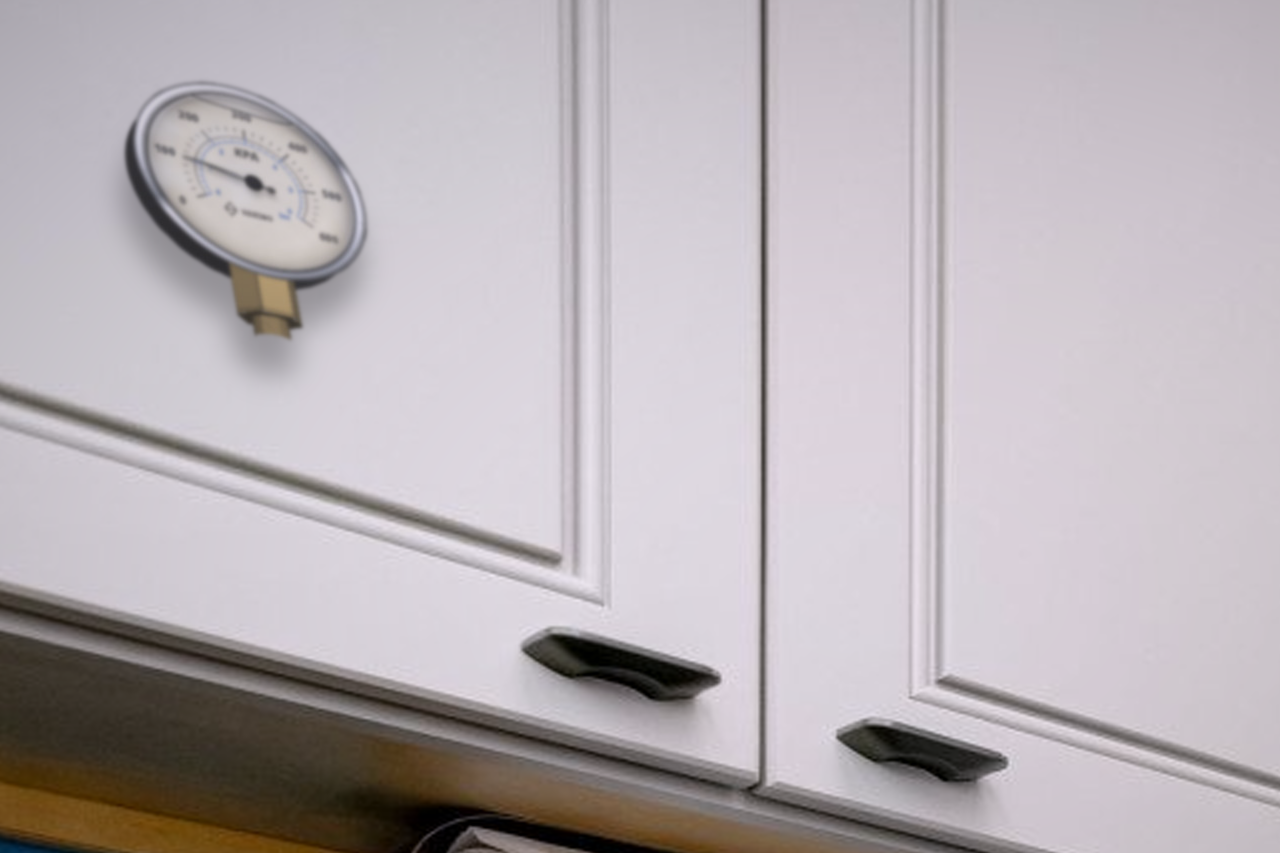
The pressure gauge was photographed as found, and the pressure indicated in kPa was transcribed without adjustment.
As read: 100 kPa
